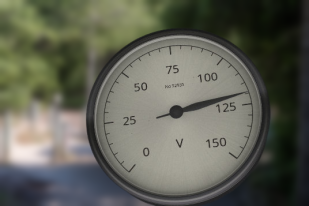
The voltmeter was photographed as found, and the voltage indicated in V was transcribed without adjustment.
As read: 120 V
